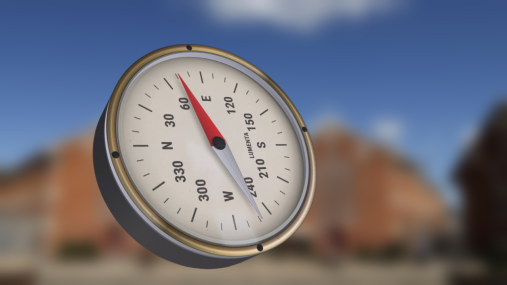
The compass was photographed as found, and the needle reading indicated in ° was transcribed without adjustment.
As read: 70 °
